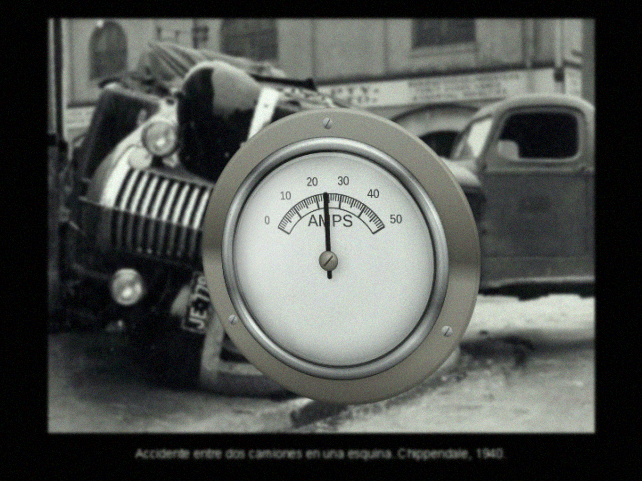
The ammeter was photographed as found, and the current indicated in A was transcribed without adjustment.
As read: 25 A
